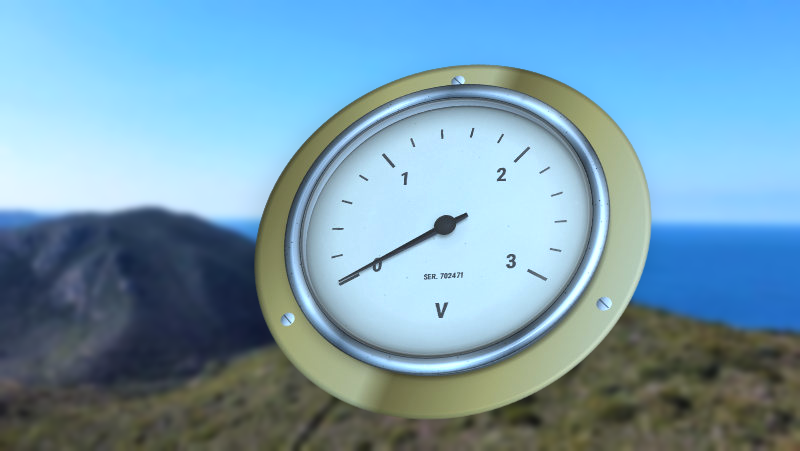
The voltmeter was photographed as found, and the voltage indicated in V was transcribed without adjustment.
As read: 0 V
